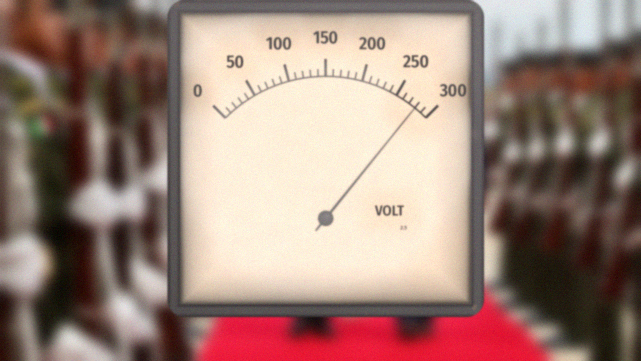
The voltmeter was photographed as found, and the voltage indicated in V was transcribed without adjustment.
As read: 280 V
